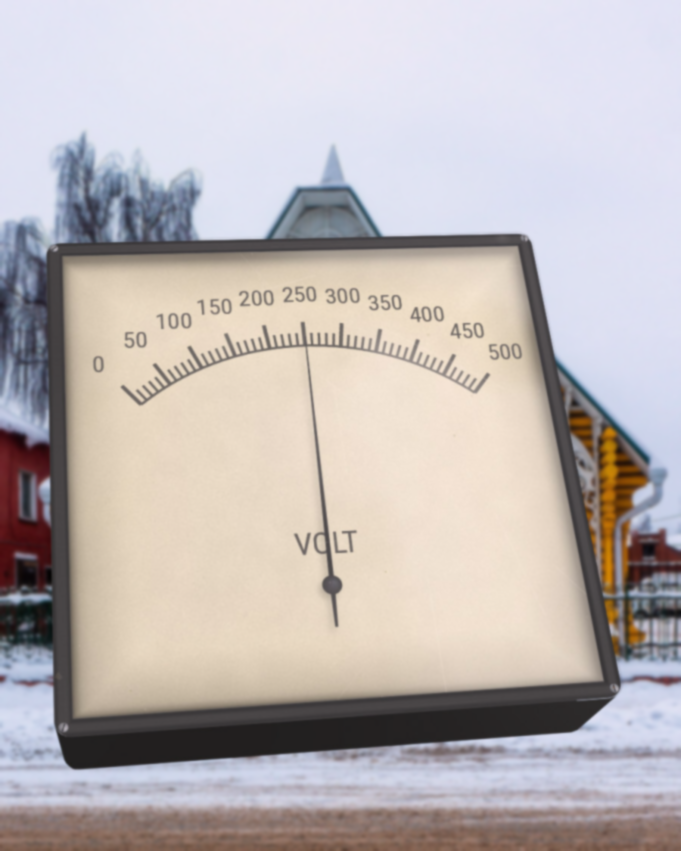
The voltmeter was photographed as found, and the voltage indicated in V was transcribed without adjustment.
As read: 250 V
